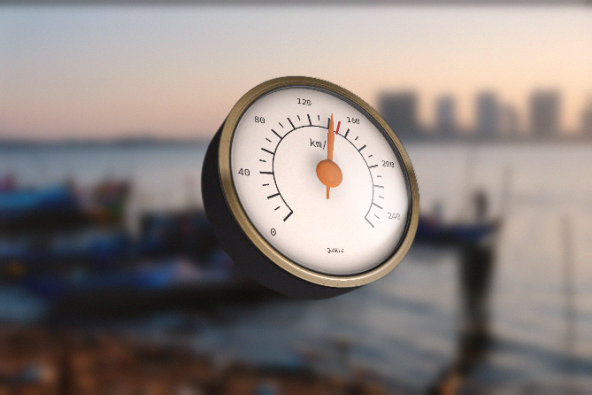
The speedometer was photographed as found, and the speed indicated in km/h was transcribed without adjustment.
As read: 140 km/h
